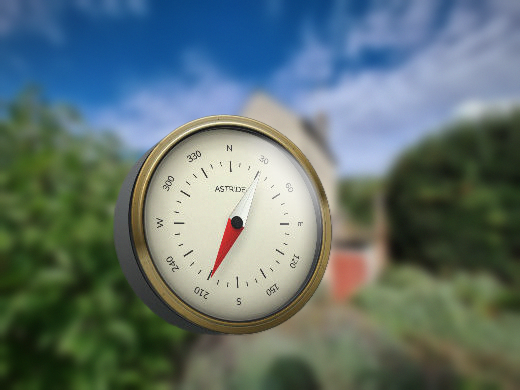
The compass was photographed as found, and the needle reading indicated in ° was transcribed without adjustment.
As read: 210 °
